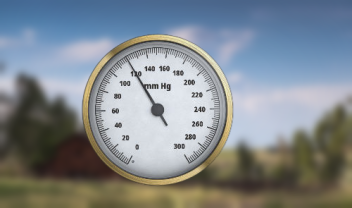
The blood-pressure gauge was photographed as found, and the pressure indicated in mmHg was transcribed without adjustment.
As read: 120 mmHg
